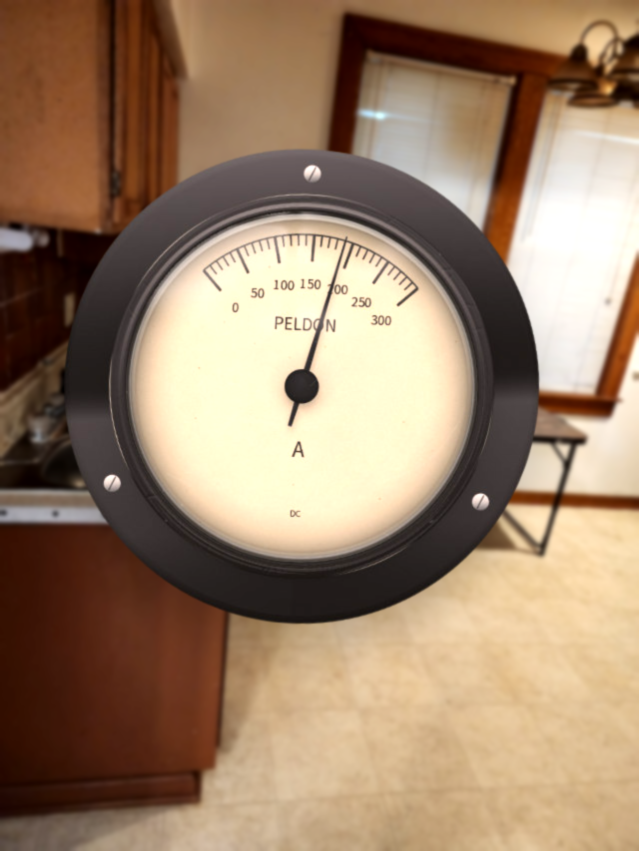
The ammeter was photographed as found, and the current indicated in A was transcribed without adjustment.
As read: 190 A
